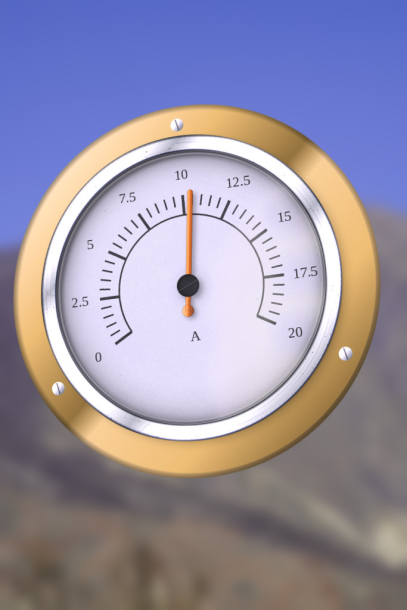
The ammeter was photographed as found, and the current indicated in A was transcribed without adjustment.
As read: 10.5 A
